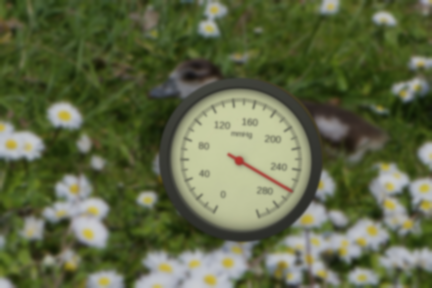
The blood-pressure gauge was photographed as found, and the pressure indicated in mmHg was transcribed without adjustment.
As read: 260 mmHg
